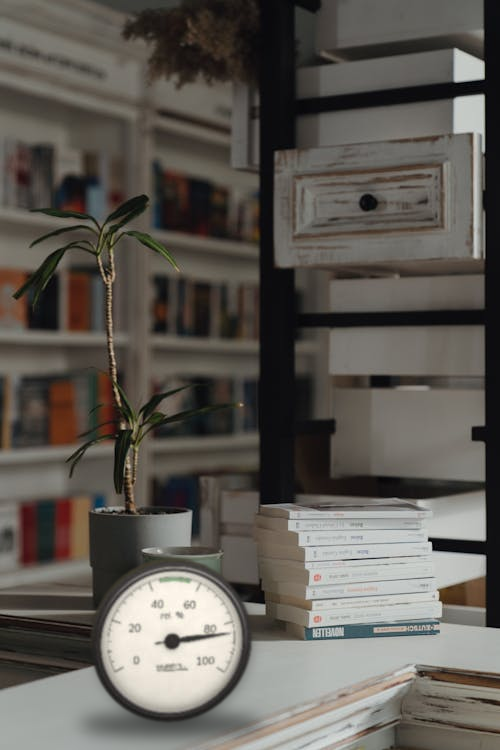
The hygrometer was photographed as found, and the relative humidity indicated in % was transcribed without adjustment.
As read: 84 %
